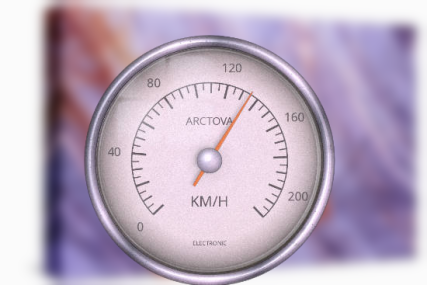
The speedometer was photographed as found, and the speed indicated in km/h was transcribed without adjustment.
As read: 135 km/h
